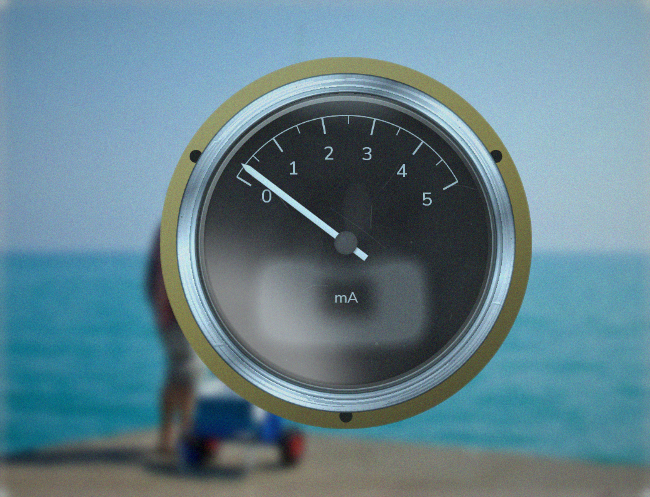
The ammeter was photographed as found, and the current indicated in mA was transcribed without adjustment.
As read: 0.25 mA
